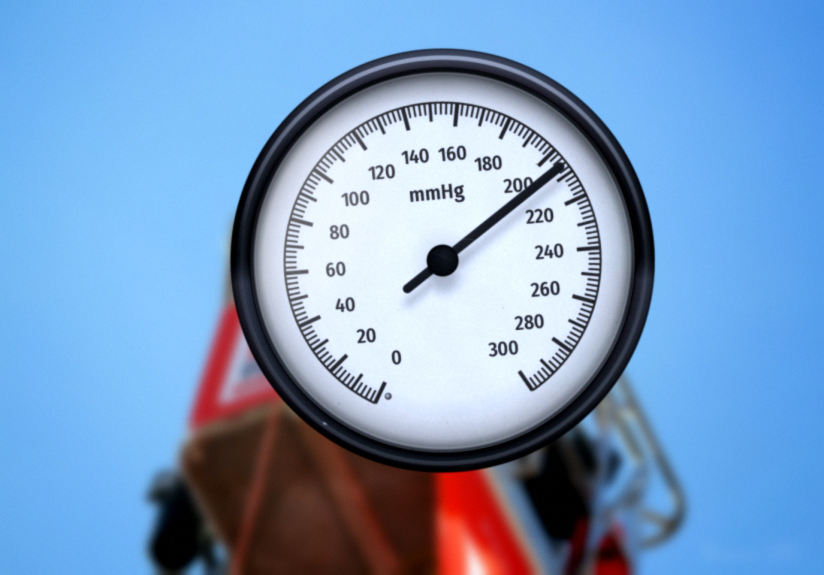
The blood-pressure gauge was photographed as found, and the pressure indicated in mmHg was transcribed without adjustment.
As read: 206 mmHg
